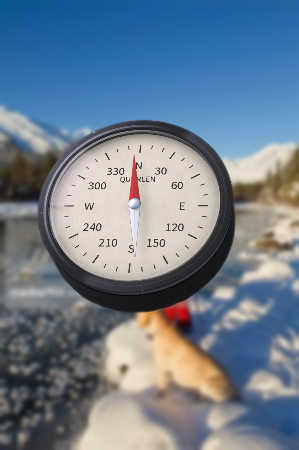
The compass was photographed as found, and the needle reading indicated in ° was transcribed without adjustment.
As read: 355 °
